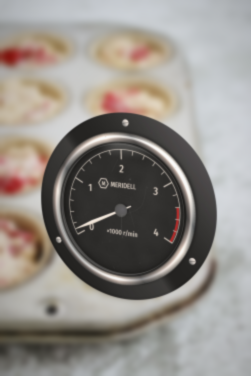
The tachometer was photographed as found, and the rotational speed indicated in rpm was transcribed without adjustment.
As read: 100 rpm
